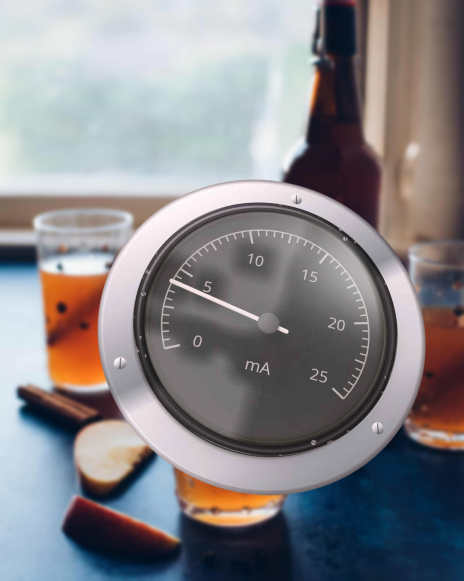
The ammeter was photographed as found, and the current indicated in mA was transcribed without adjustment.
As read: 4 mA
